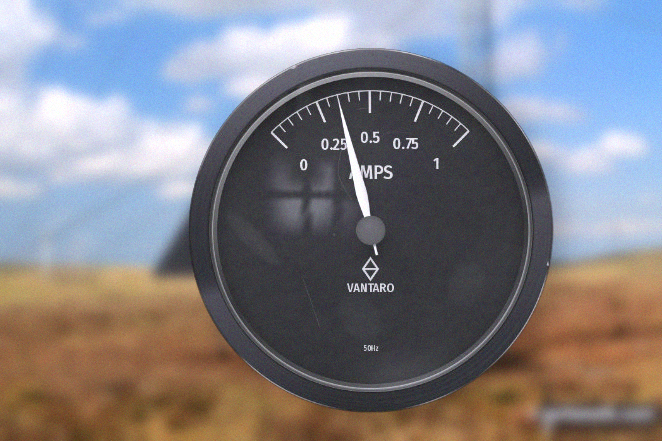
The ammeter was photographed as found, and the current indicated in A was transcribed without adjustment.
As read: 0.35 A
